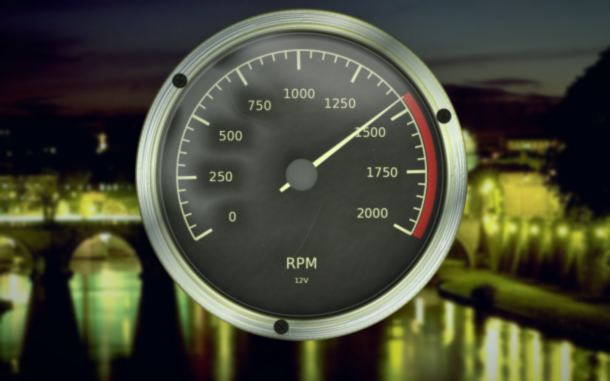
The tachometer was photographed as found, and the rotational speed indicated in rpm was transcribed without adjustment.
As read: 1450 rpm
